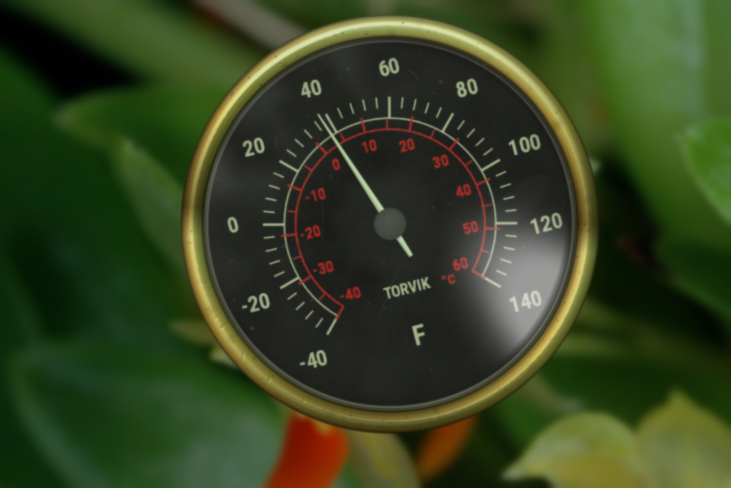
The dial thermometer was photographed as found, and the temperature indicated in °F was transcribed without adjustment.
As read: 38 °F
